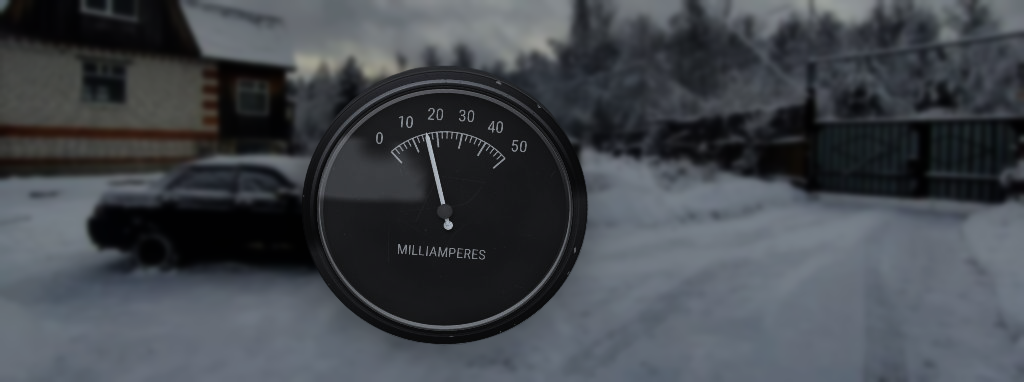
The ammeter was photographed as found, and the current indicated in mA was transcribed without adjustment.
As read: 16 mA
